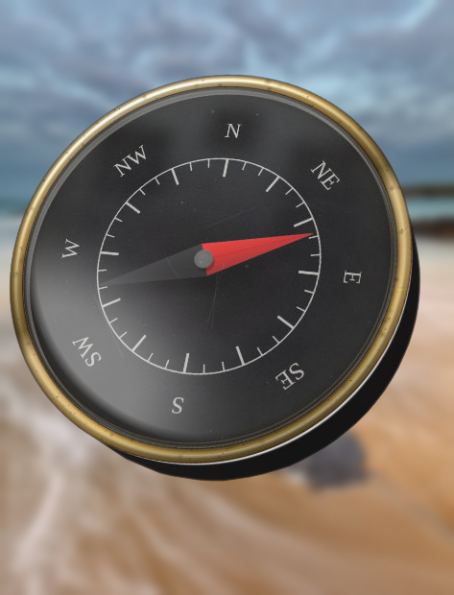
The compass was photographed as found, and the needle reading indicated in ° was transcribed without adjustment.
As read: 70 °
